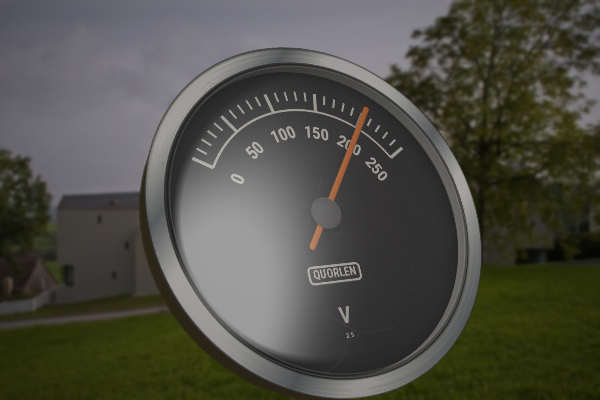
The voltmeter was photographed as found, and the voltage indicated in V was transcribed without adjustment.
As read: 200 V
